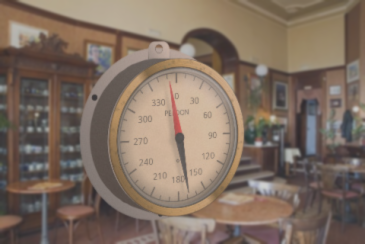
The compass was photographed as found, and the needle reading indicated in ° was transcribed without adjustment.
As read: 350 °
